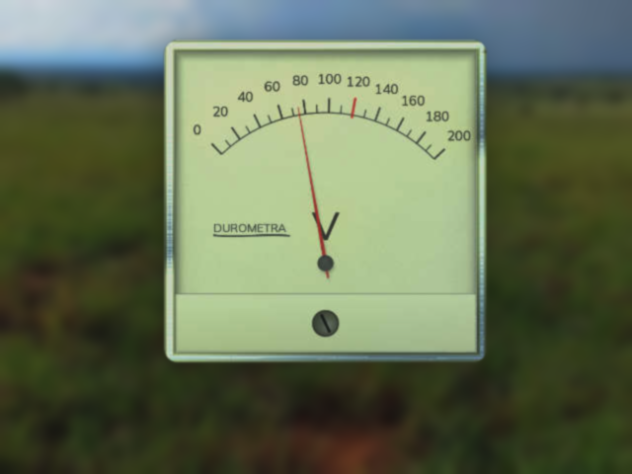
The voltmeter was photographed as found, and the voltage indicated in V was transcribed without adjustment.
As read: 75 V
